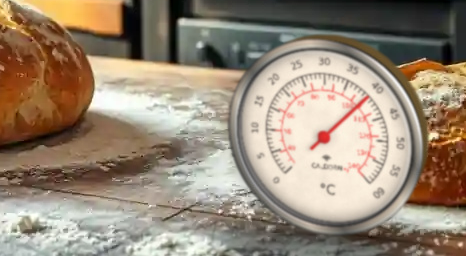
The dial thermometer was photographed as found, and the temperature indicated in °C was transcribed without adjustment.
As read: 40 °C
